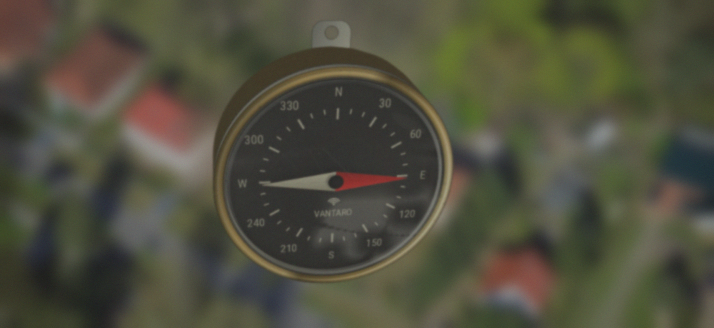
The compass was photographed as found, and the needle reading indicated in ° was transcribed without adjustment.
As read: 90 °
